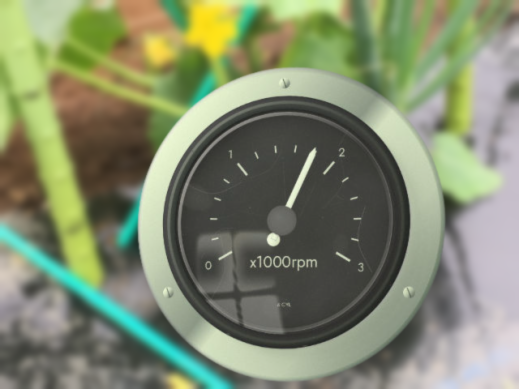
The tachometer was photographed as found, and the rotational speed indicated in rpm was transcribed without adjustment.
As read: 1800 rpm
